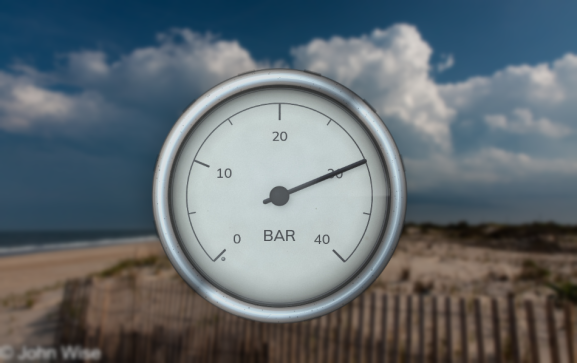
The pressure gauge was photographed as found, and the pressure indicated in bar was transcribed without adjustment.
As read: 30 bar
